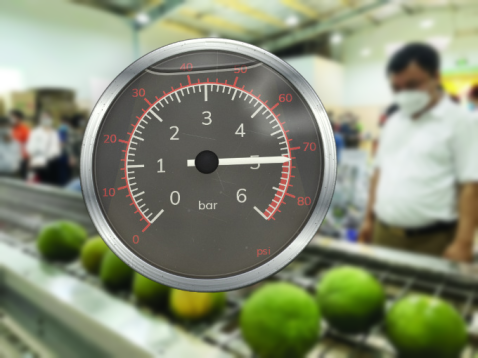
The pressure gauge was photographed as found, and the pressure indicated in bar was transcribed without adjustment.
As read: 5 bar
